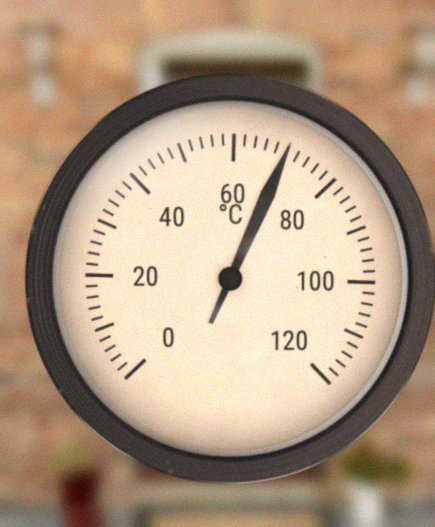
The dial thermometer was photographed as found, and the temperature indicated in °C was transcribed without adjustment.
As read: 70 °C
